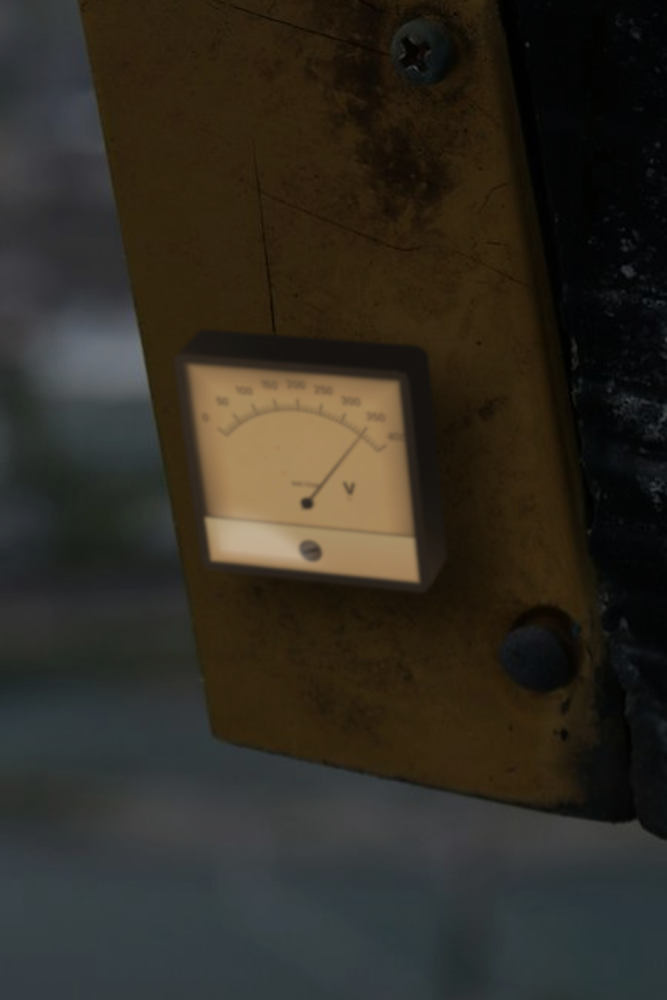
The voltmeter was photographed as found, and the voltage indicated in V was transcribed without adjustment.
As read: 350 V
